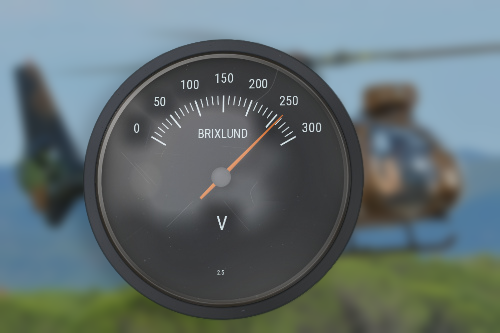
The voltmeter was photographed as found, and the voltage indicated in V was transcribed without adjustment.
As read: 260 V
